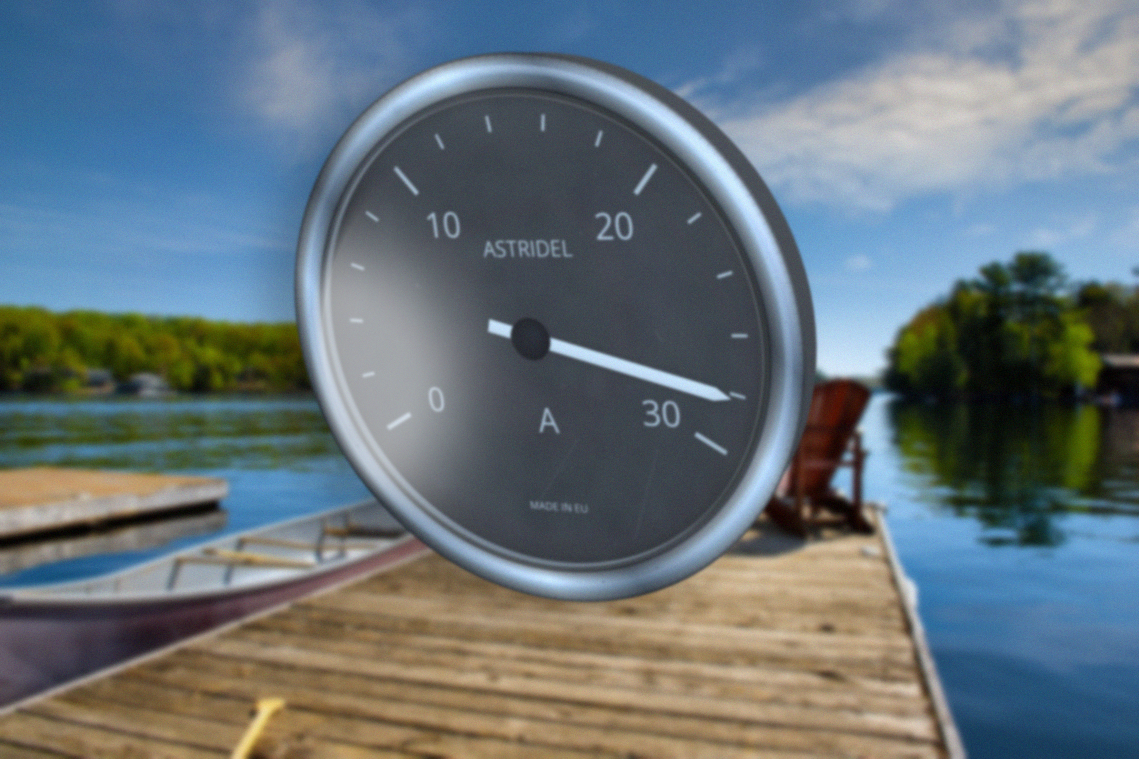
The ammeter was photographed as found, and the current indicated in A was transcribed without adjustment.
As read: 28 A
